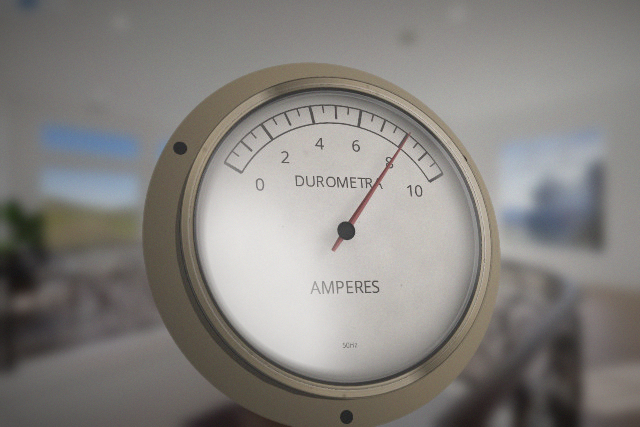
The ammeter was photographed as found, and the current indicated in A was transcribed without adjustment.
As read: 8 A
